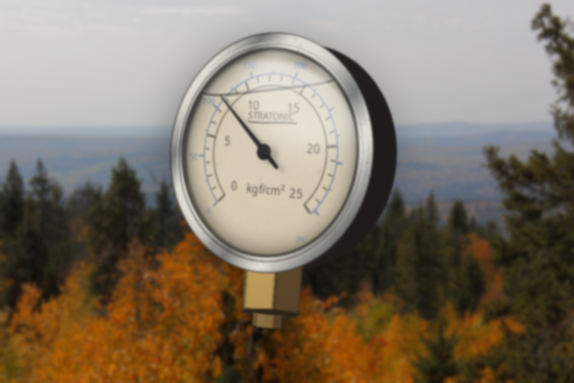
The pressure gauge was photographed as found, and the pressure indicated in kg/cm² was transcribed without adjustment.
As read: 8 kg/cm²
